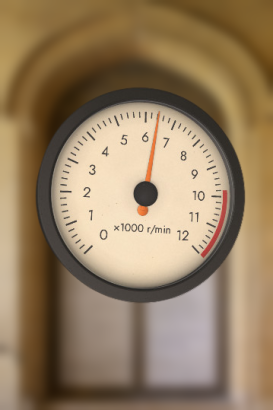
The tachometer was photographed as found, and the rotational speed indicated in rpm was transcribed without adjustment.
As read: 6400 rpm
